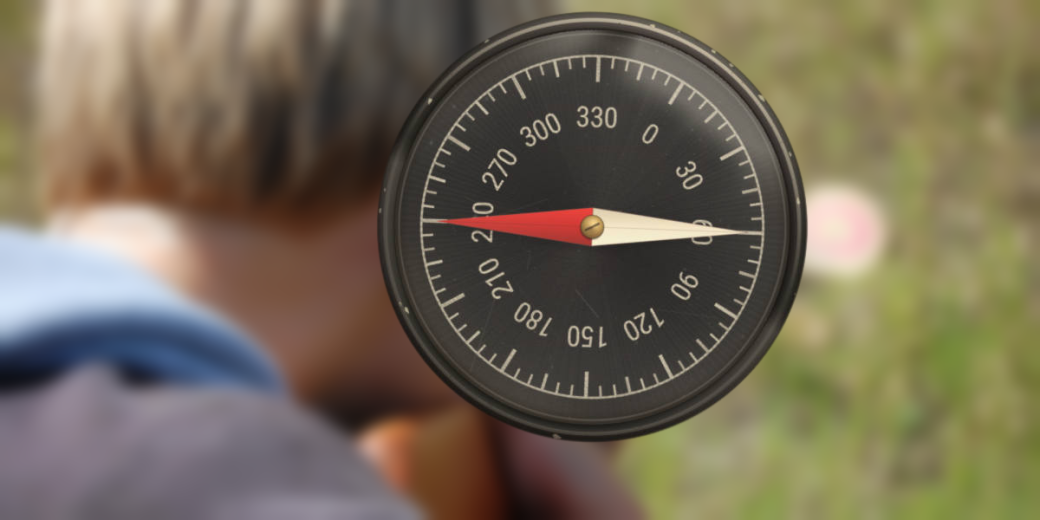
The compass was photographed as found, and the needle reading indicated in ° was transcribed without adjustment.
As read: 240 °
